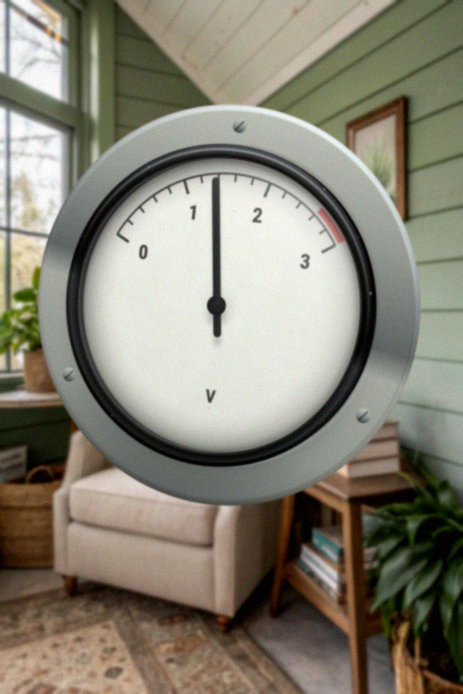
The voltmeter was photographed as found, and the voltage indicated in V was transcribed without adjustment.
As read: 1.4 V
